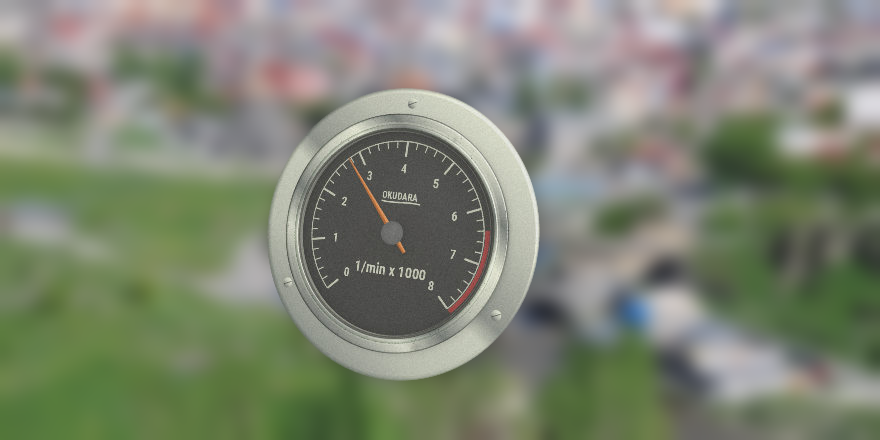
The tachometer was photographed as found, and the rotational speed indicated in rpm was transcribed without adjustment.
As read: 2800 rpm
